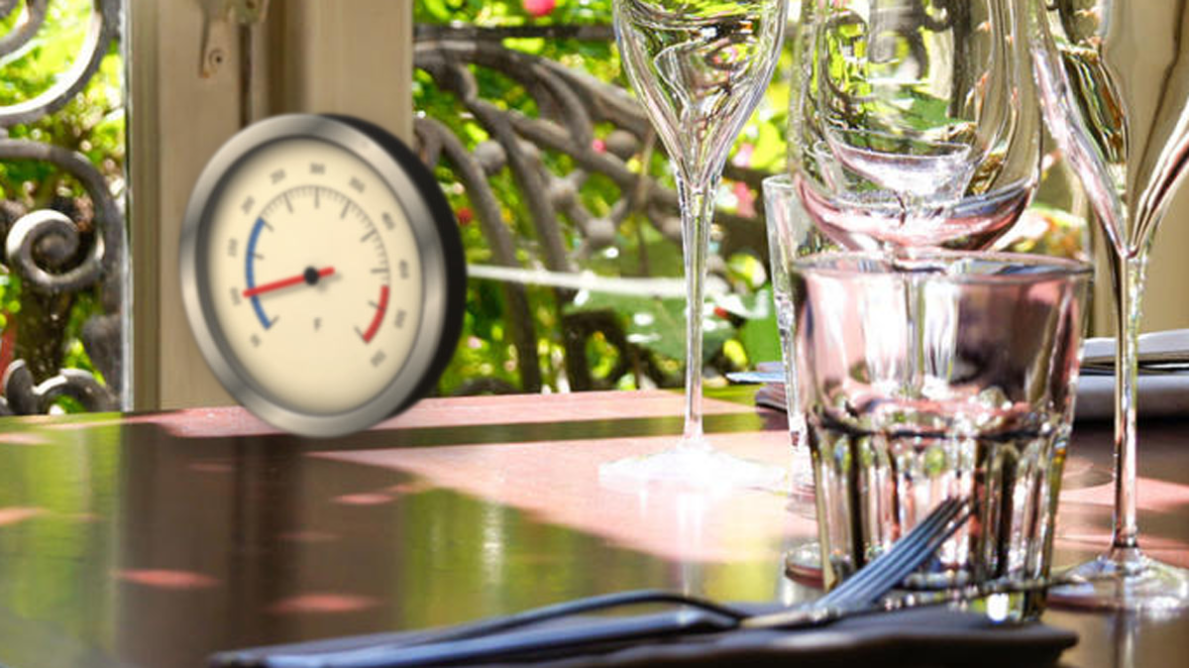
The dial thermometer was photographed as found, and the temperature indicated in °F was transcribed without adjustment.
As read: 100 °F
